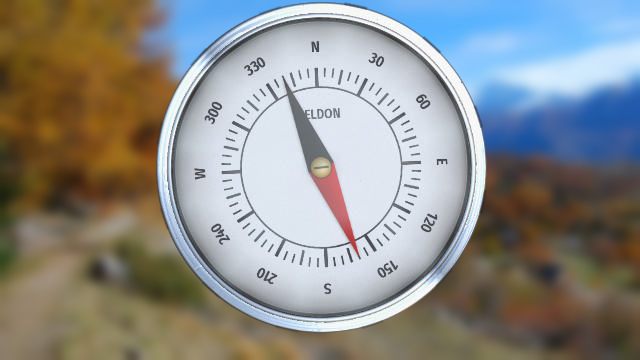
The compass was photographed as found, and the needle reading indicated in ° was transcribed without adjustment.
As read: 160 °
